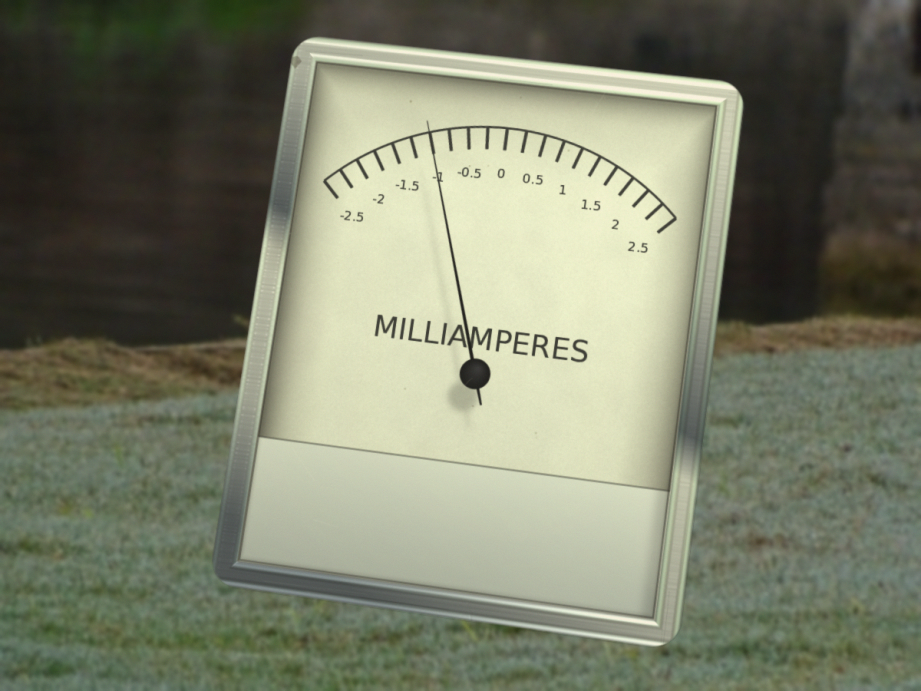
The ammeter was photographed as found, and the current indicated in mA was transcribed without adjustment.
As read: -1 mA
